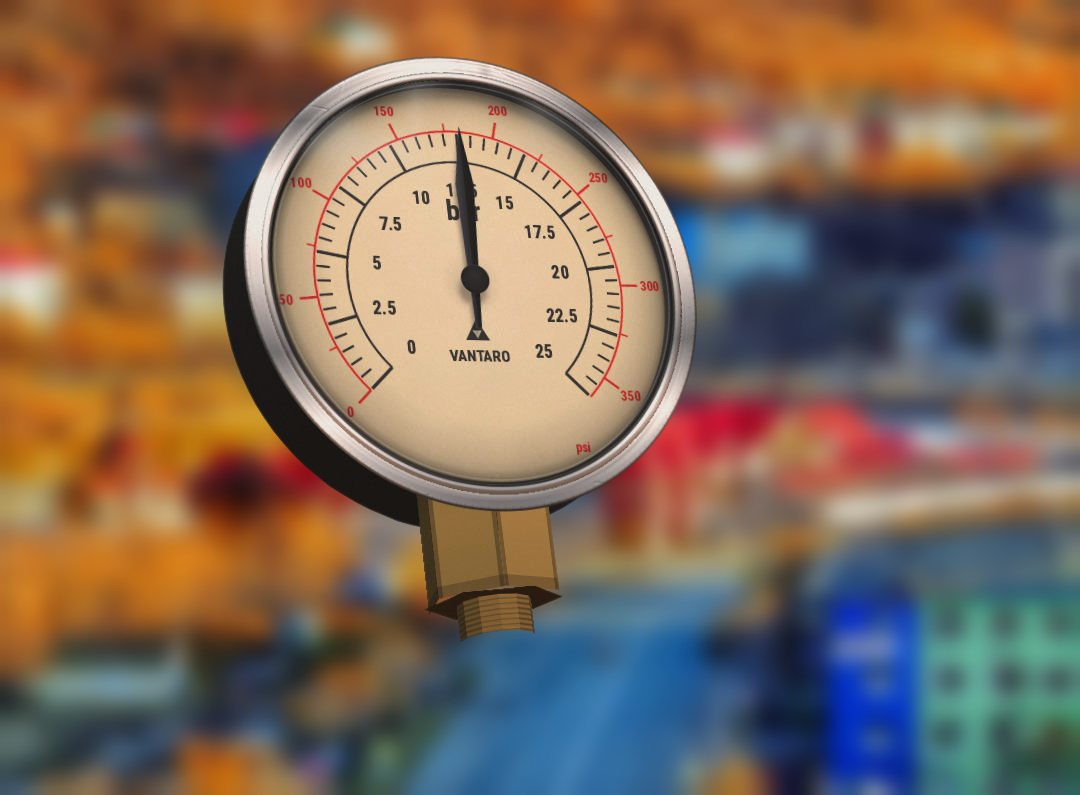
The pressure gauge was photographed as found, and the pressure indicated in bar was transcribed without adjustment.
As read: 12.5 bar
